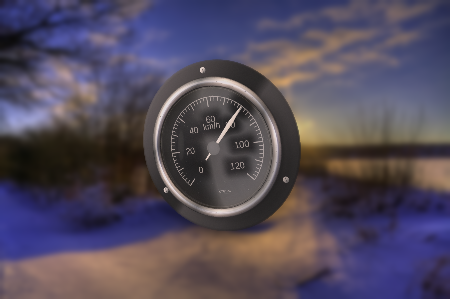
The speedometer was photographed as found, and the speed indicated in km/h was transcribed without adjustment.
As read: 80 km/h
